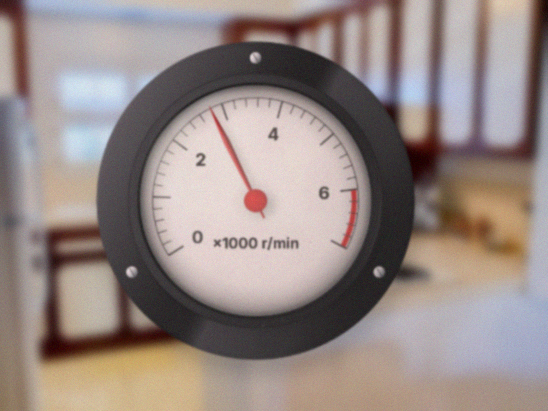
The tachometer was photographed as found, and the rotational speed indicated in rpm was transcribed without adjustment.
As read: 2800 rpm
